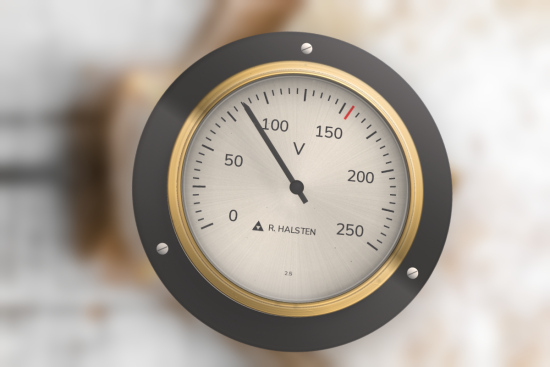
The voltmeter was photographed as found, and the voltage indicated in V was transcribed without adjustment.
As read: 85 V
